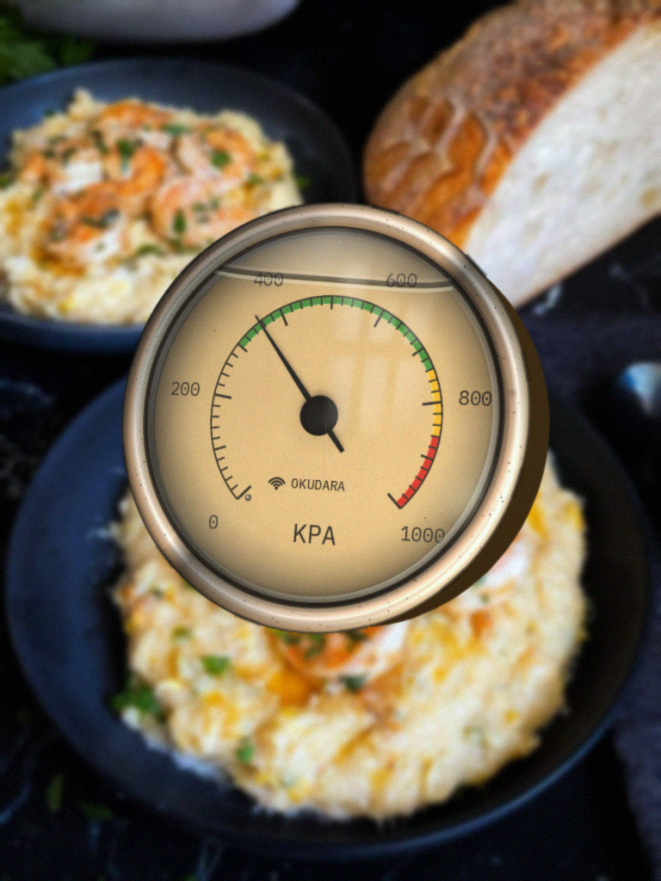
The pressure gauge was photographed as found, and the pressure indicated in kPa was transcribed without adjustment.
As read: 360 kPa
